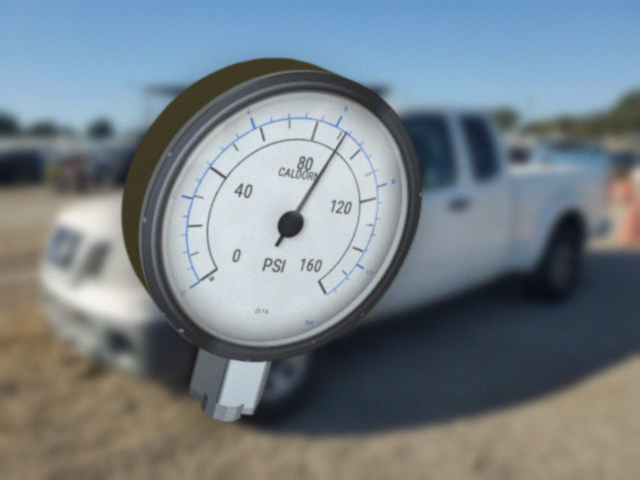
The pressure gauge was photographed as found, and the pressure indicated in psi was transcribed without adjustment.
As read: 90 psi
